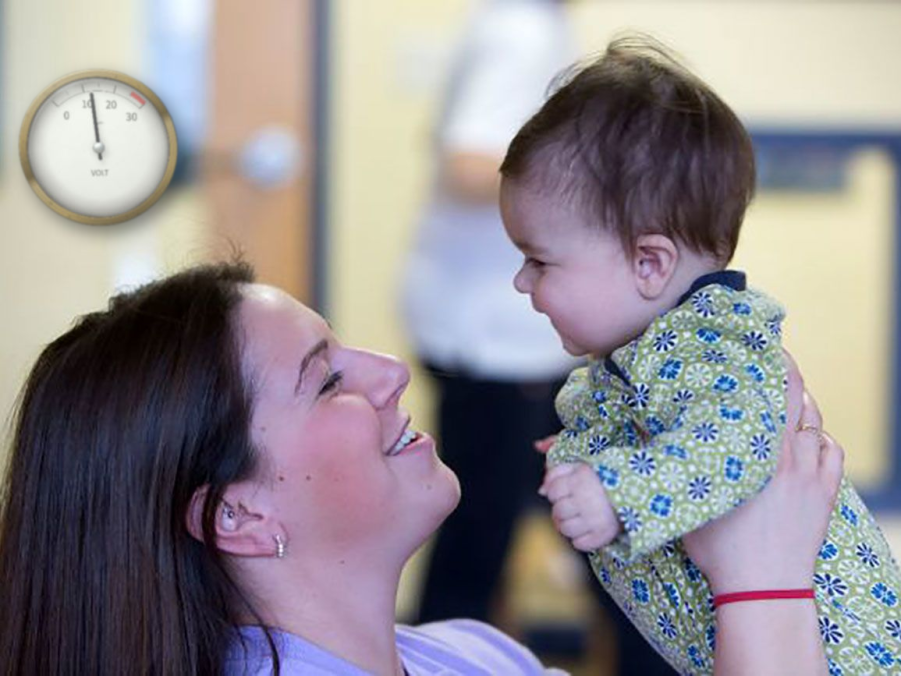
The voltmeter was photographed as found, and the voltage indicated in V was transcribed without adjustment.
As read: 12.5 V
